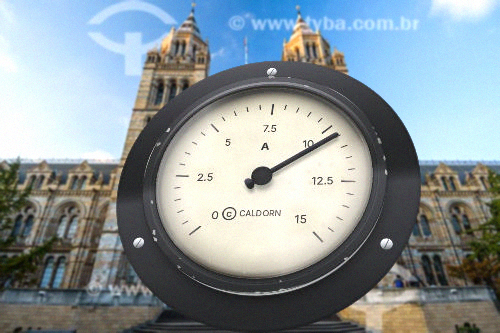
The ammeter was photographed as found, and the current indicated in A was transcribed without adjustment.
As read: 10.5 A
